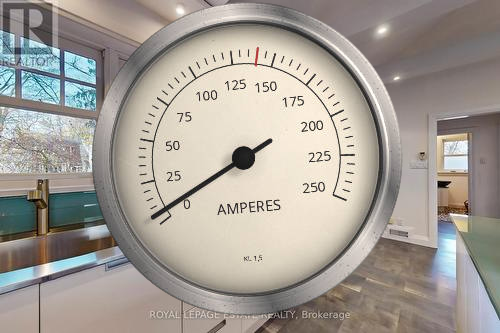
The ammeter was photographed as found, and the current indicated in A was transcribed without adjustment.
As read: 5 A
